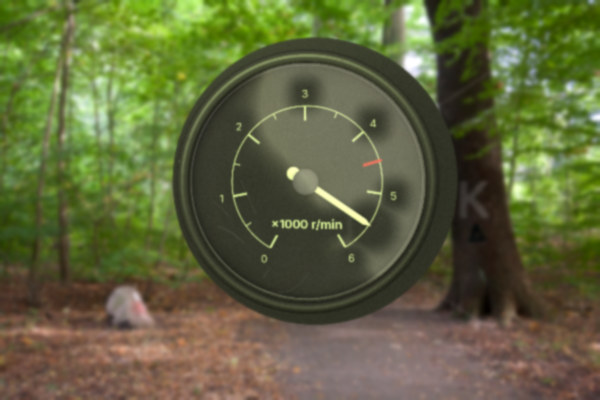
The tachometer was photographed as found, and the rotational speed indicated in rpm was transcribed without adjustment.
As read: 5500 rpm
